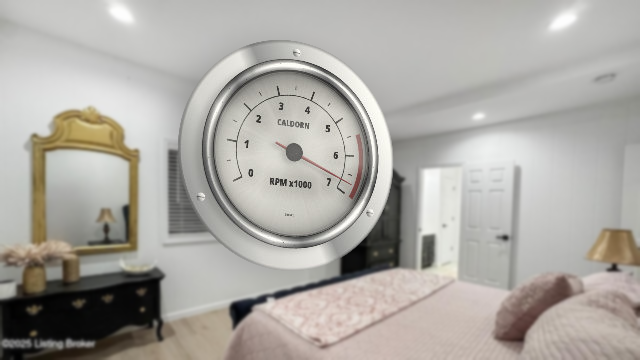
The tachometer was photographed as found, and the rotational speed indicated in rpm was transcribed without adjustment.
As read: 6750 rpm
